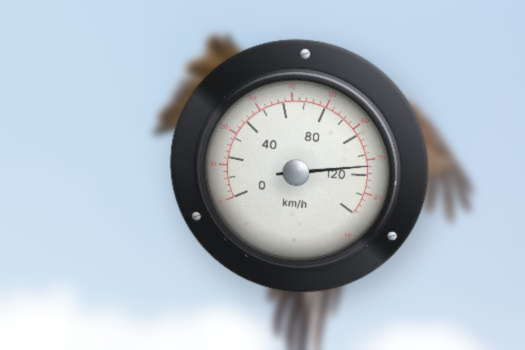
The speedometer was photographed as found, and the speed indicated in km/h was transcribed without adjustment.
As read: 115 km/h
